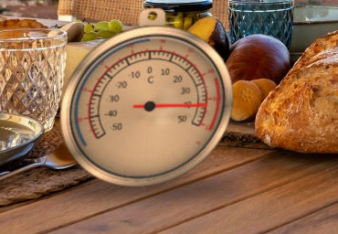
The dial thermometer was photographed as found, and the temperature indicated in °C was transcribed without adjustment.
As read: 40 °C
